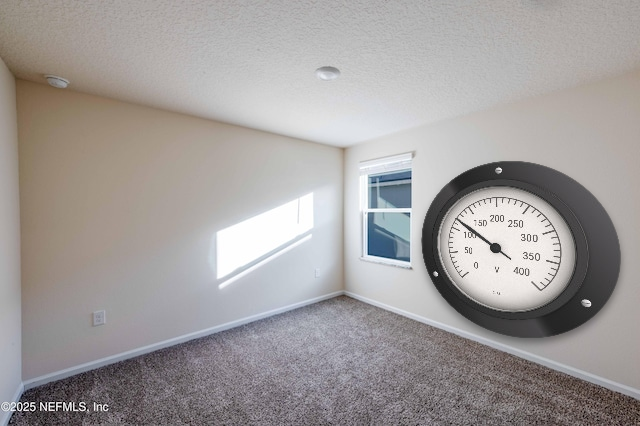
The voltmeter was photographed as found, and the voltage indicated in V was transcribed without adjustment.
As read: 120 V
